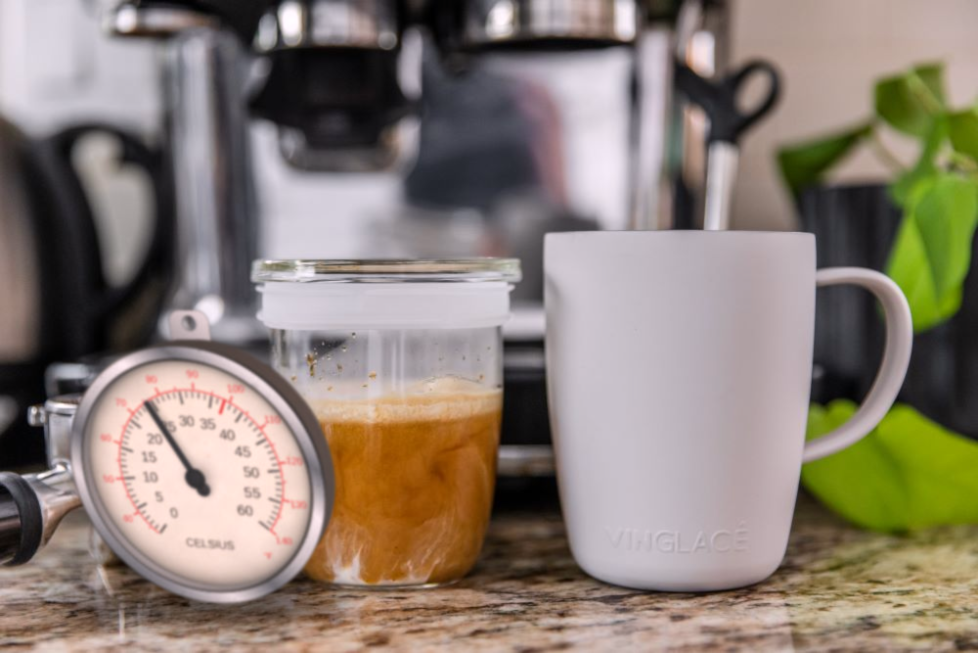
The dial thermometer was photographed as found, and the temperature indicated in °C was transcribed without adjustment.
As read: 25 °C
